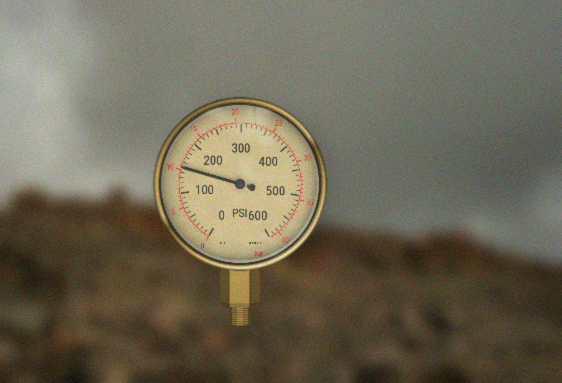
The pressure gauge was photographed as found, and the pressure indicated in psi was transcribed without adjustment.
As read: 150 psi
